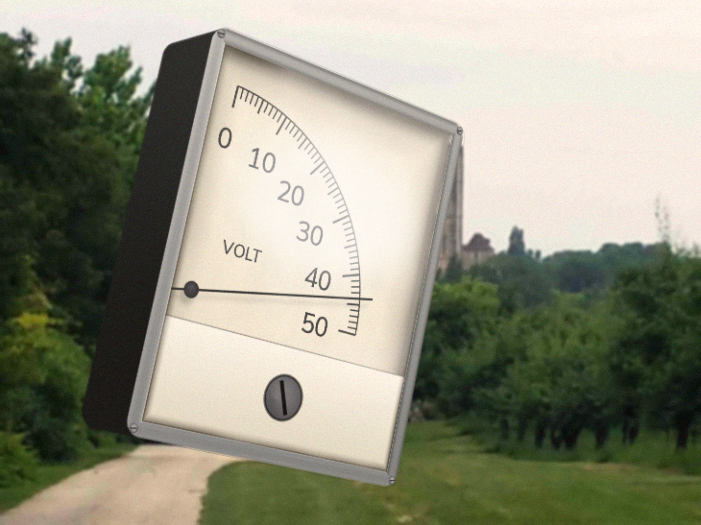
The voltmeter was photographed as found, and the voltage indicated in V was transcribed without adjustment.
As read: 44 V
